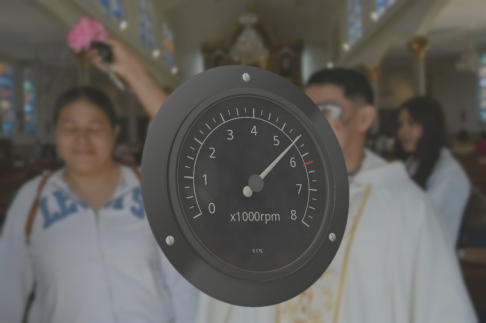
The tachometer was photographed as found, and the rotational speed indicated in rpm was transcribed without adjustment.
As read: 5500 rpm
